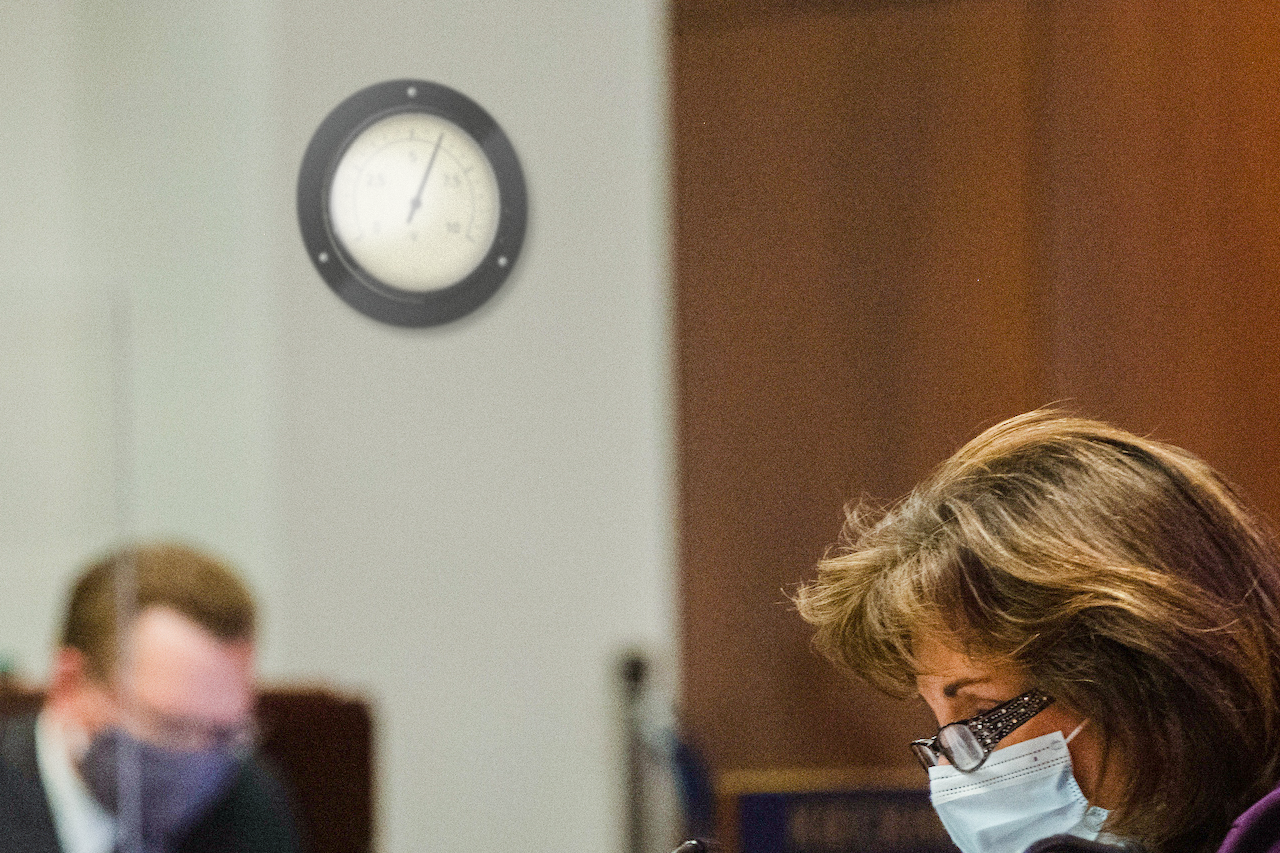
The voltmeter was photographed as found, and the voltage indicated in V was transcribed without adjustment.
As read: 6 V
